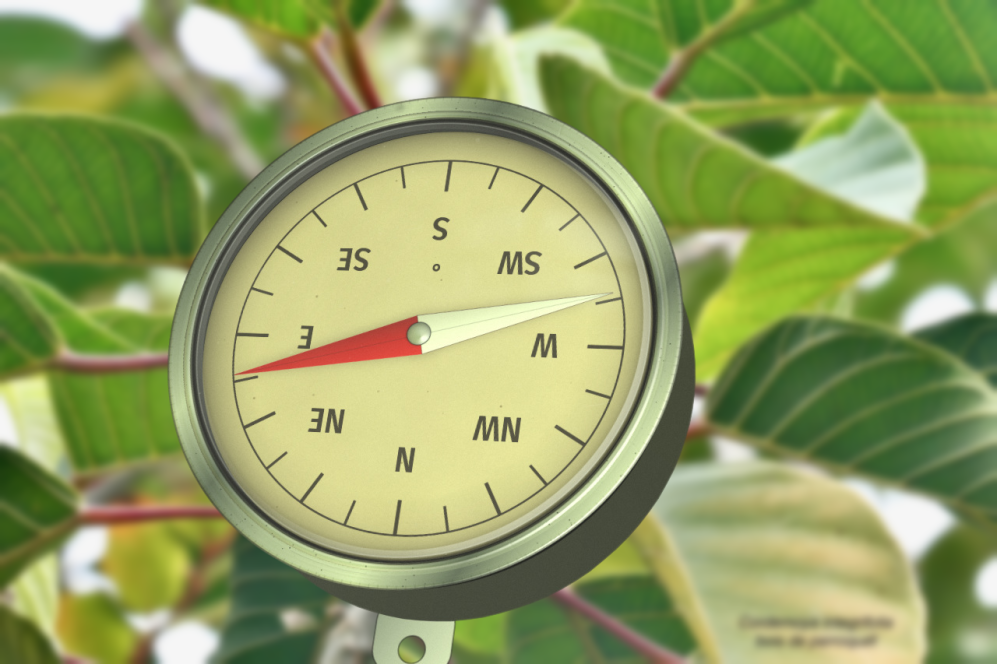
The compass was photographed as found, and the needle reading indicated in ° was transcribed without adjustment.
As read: 75 °
